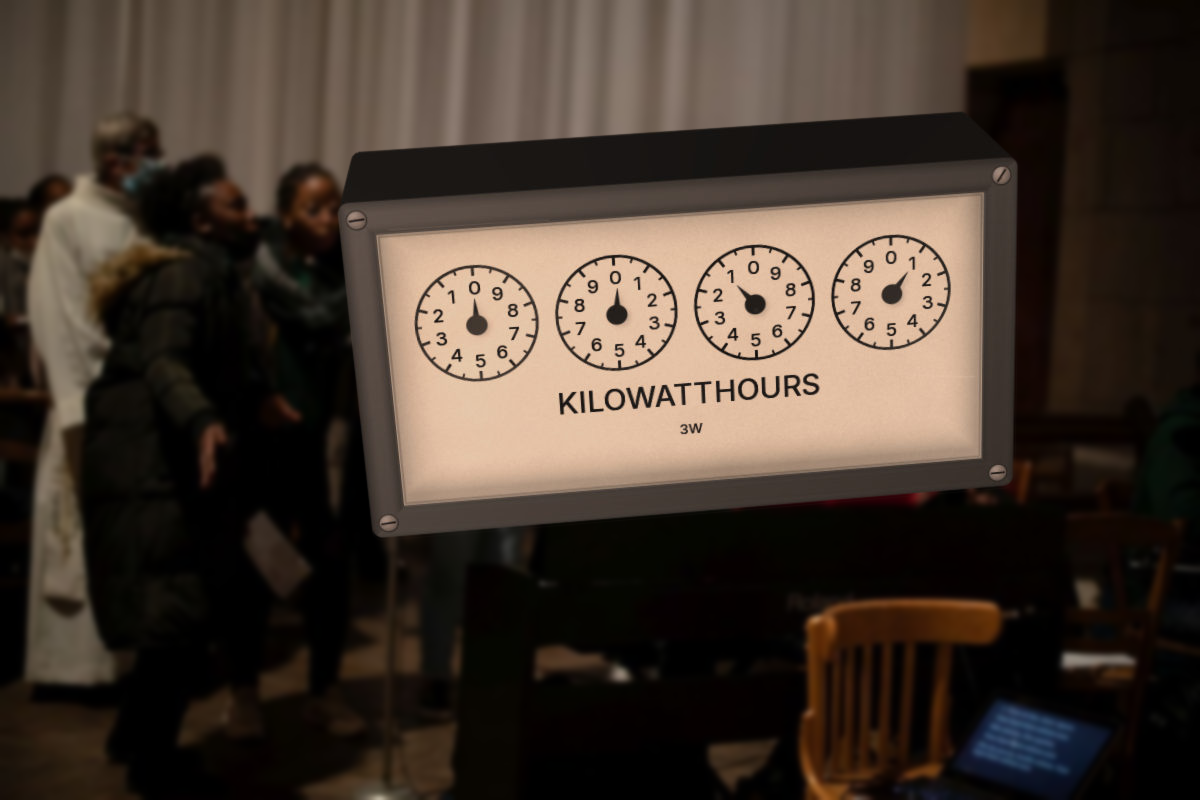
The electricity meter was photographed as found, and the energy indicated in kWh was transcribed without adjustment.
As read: 11 kWh
